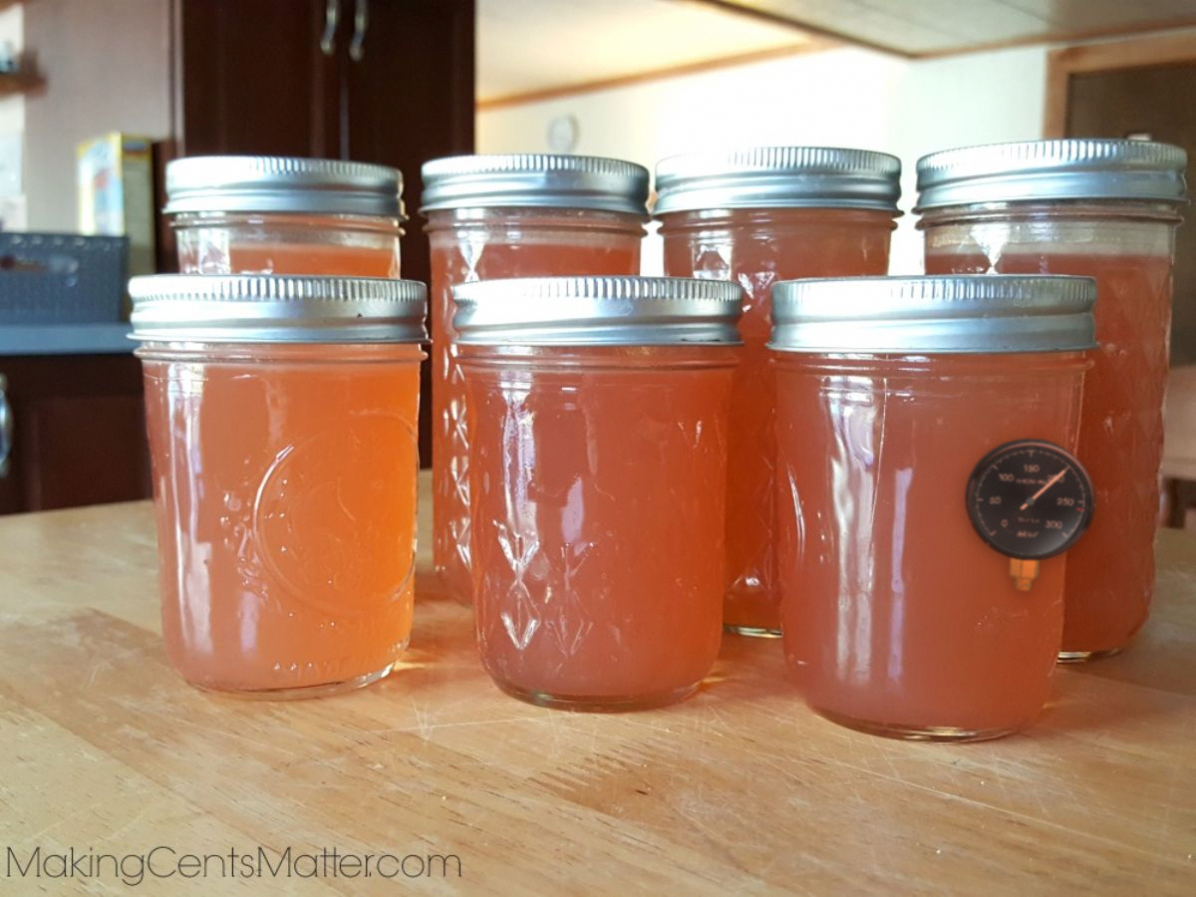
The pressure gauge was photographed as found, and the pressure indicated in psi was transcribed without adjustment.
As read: 200 psi
